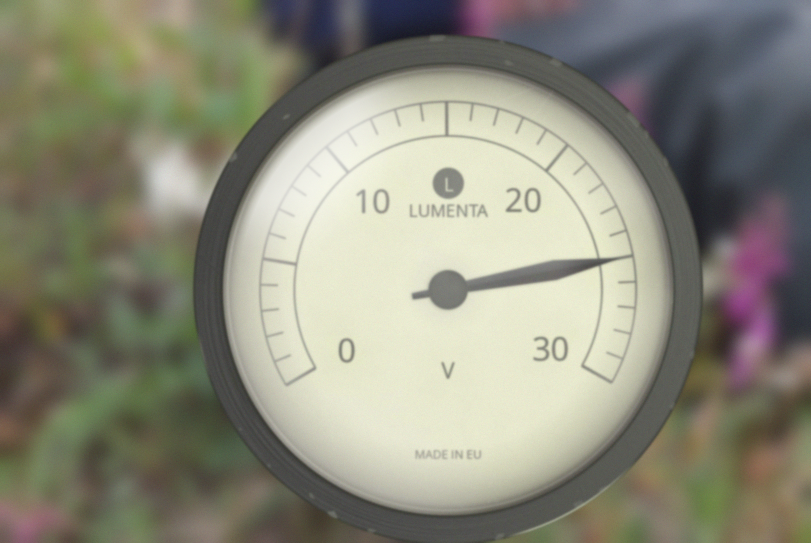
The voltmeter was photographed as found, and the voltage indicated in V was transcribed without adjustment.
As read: 25 V
